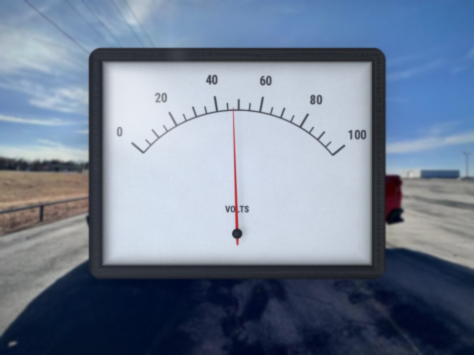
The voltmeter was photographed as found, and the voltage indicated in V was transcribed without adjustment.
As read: 47.5 V
